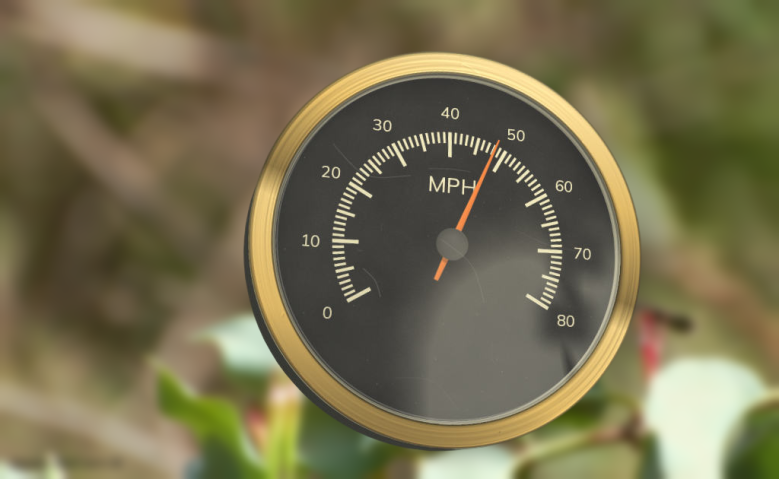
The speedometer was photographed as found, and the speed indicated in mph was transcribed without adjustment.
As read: 48 mph
